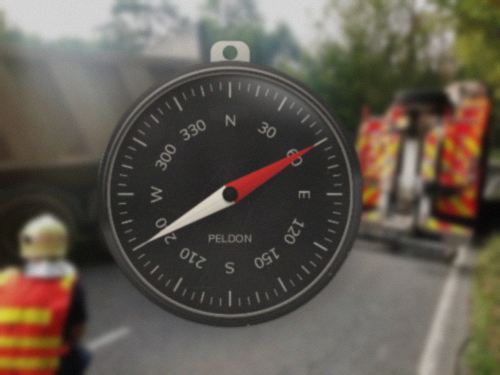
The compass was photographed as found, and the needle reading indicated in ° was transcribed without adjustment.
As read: 60 °
